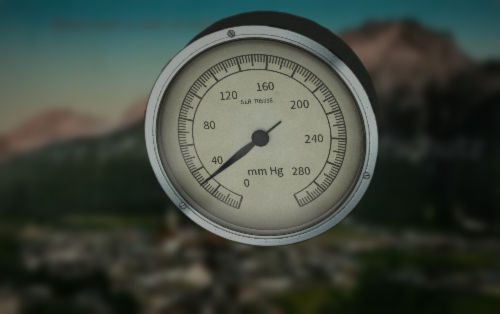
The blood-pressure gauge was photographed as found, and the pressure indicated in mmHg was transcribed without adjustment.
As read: 30 mmHg
